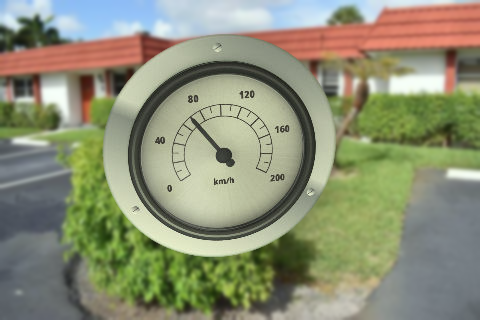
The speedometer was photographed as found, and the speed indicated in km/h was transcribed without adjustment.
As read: 70 km/h
